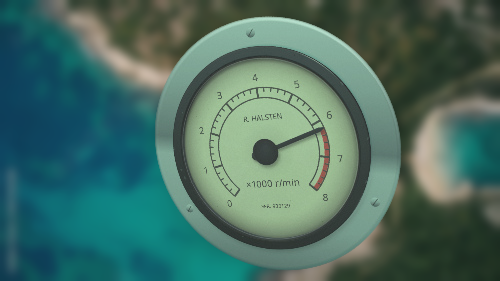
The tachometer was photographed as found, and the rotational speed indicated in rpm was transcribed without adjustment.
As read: 6200 rpm
